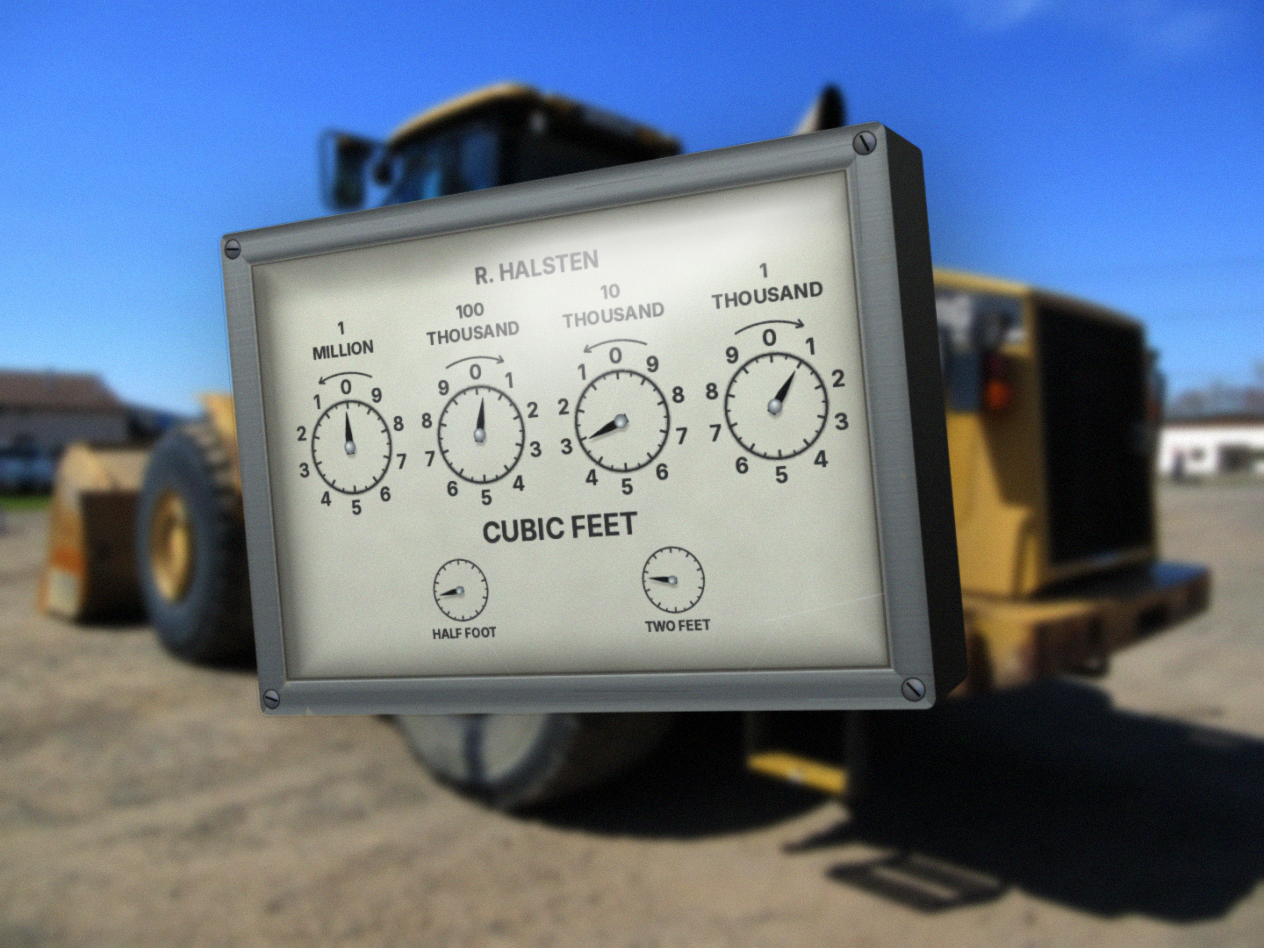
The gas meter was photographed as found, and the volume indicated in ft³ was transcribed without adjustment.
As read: 3100 ft³
